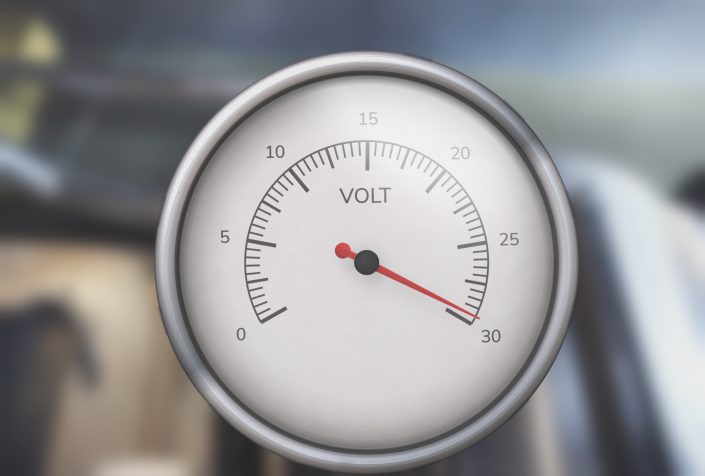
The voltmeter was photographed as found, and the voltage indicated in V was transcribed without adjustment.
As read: 29.5 V
